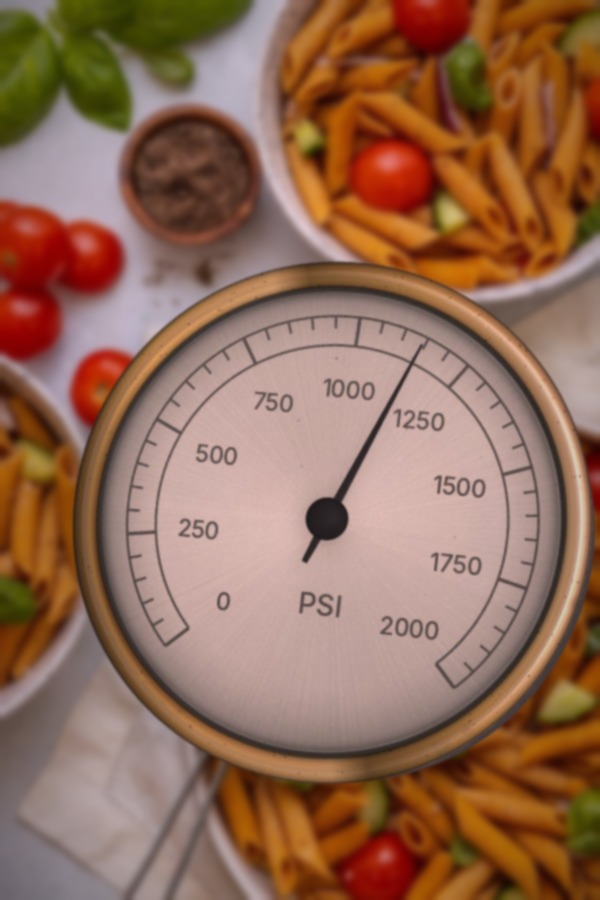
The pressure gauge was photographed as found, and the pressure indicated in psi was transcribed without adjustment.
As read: 1150 psi
